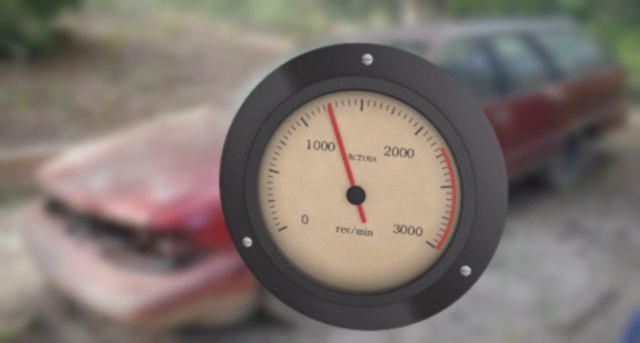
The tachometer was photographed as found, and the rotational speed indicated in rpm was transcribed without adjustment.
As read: 1250 rpm
